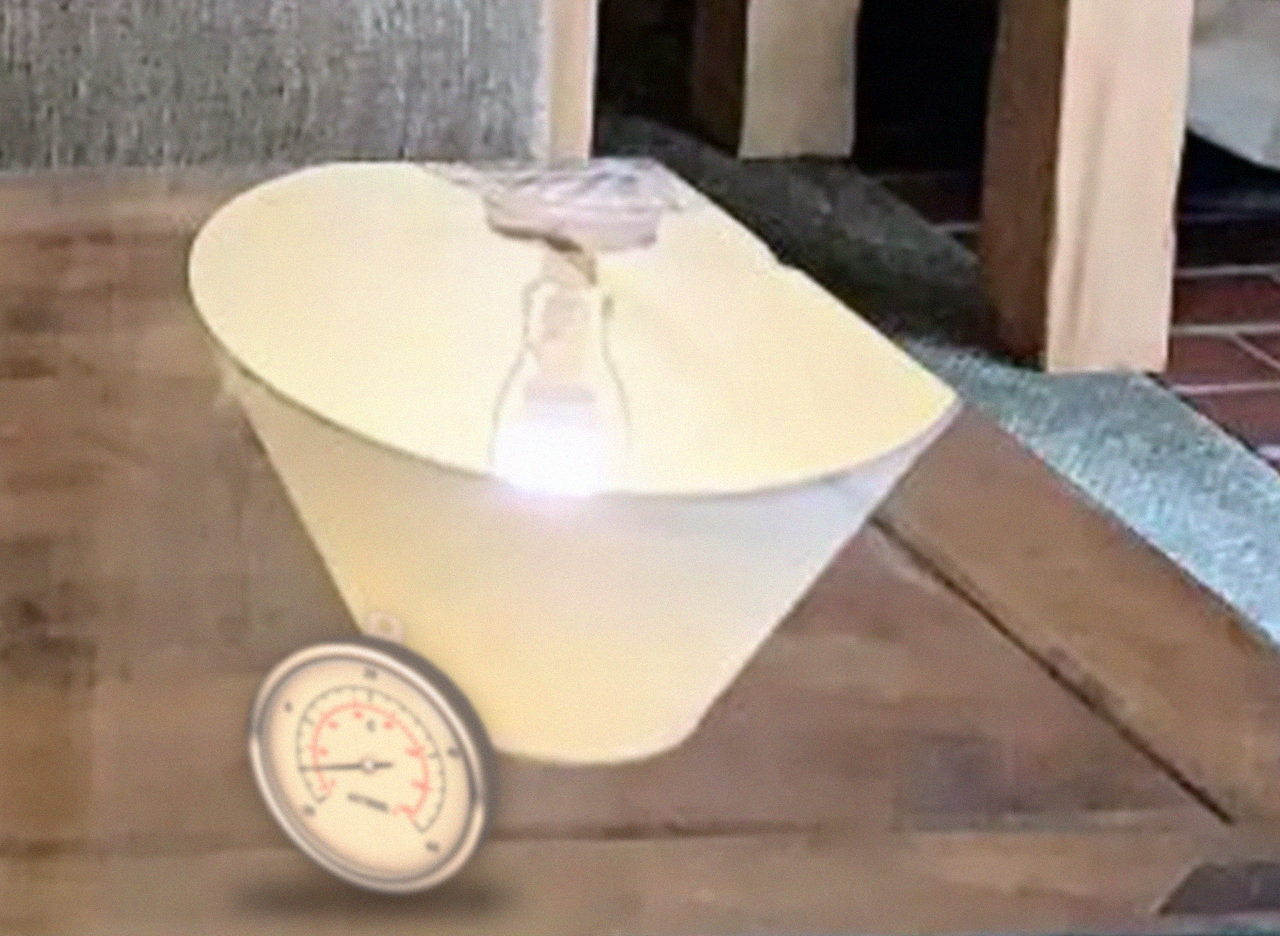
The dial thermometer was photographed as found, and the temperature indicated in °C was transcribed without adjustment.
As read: -12 °C
